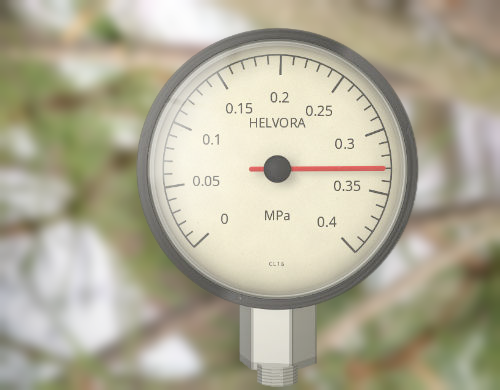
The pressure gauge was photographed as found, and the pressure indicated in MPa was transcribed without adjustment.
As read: 0.33 MPa
